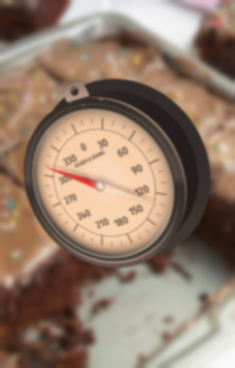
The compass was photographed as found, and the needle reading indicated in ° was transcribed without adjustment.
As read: 310 °
